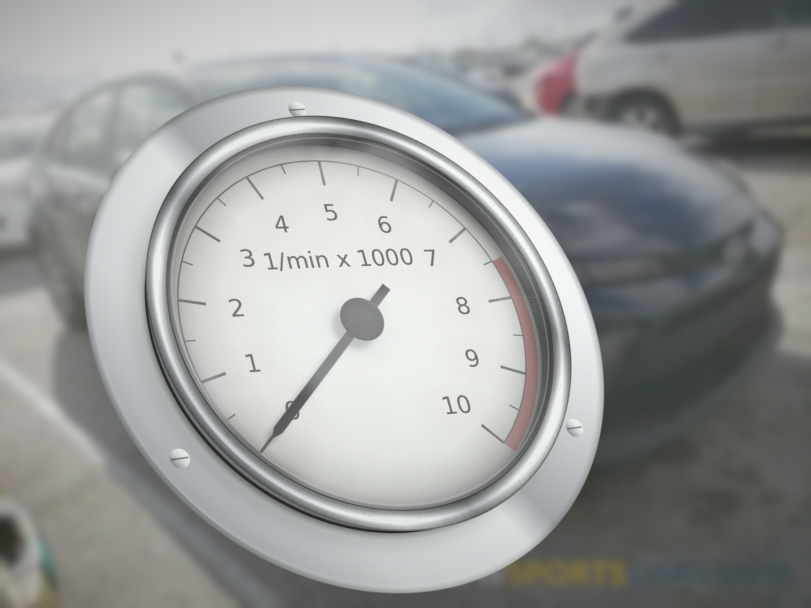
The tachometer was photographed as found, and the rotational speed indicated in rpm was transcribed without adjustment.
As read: 0 rpm
